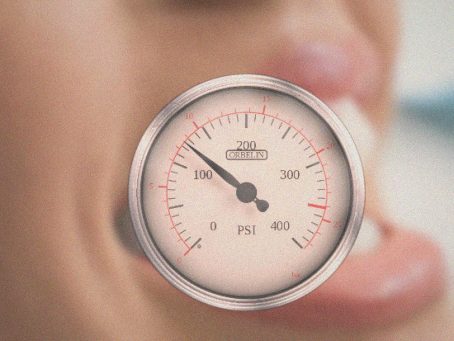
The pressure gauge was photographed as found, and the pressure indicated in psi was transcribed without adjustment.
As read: 125 psi
